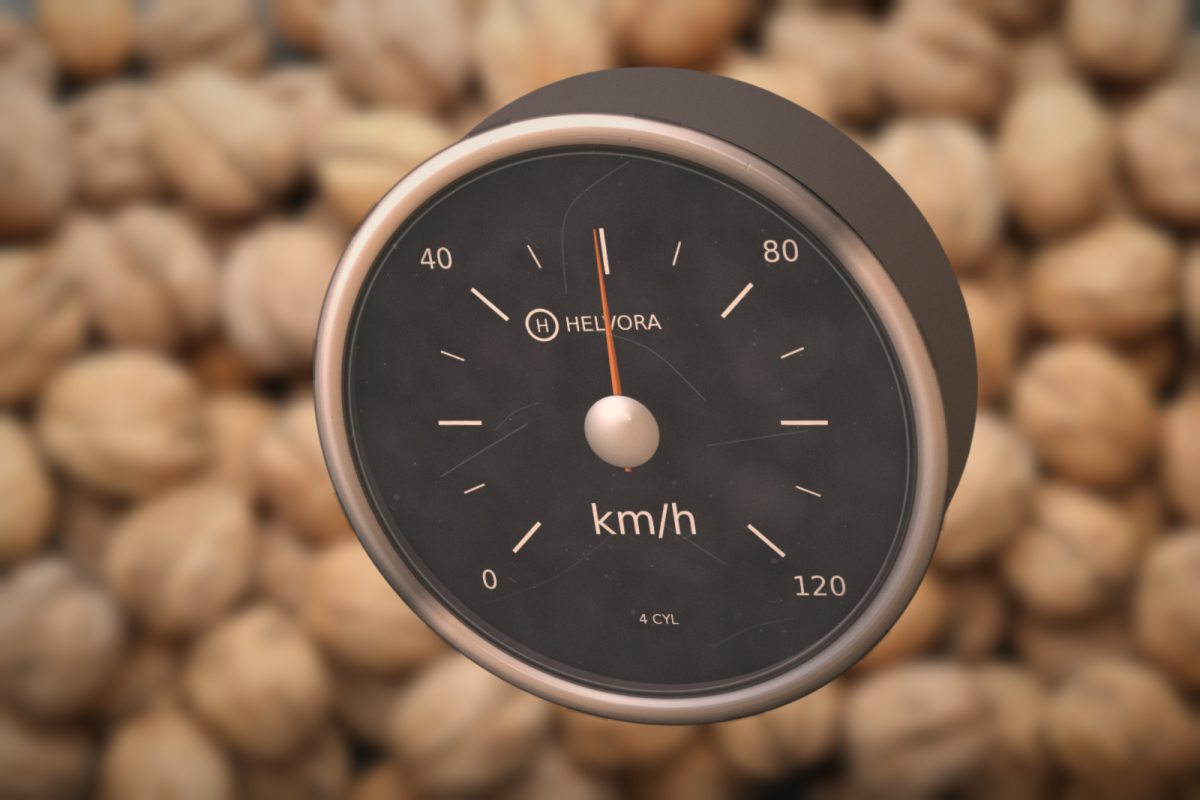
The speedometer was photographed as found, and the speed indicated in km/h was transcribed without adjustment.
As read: 60 km/h
